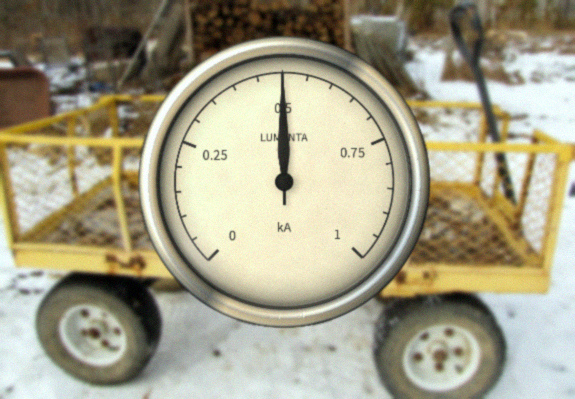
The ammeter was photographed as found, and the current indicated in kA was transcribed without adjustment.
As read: 0.5 kA
